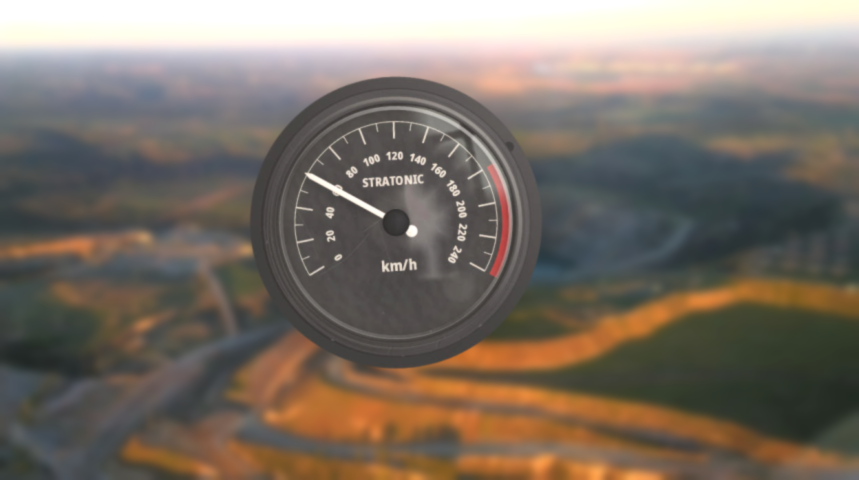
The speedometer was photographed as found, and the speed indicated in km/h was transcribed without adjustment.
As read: 60 km/h
